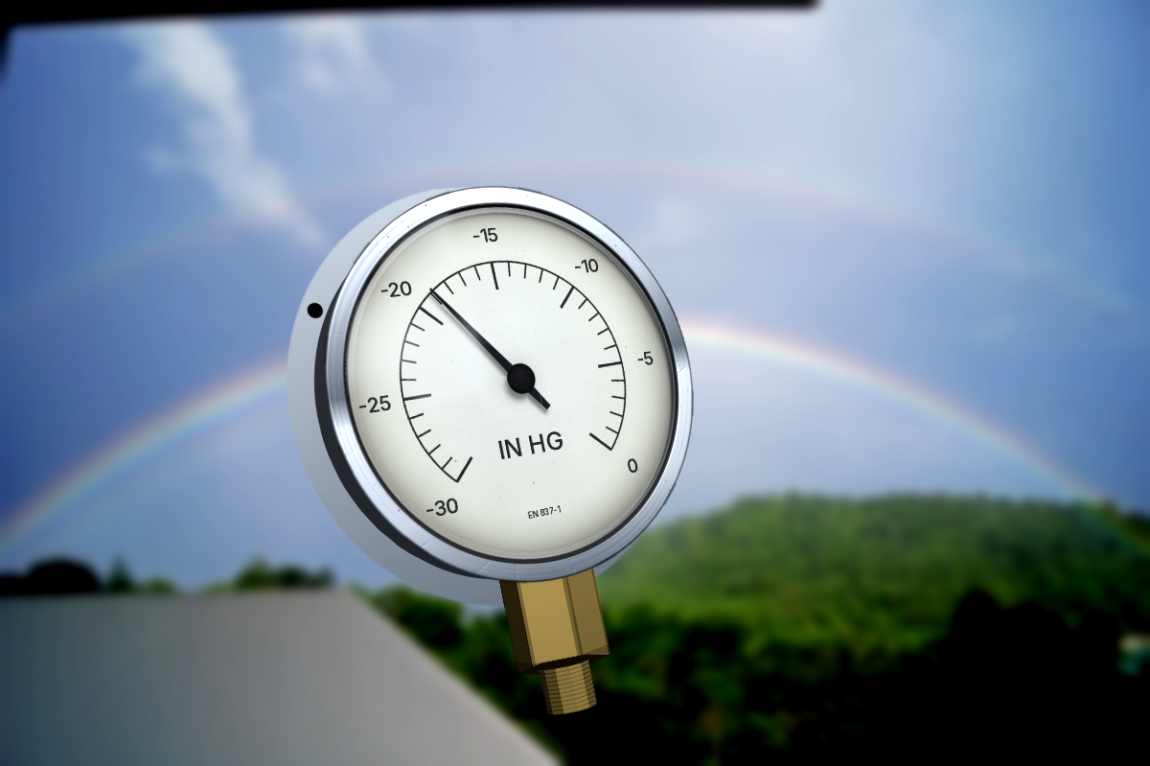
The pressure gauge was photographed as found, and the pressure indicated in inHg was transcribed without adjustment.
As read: -19 inHg
